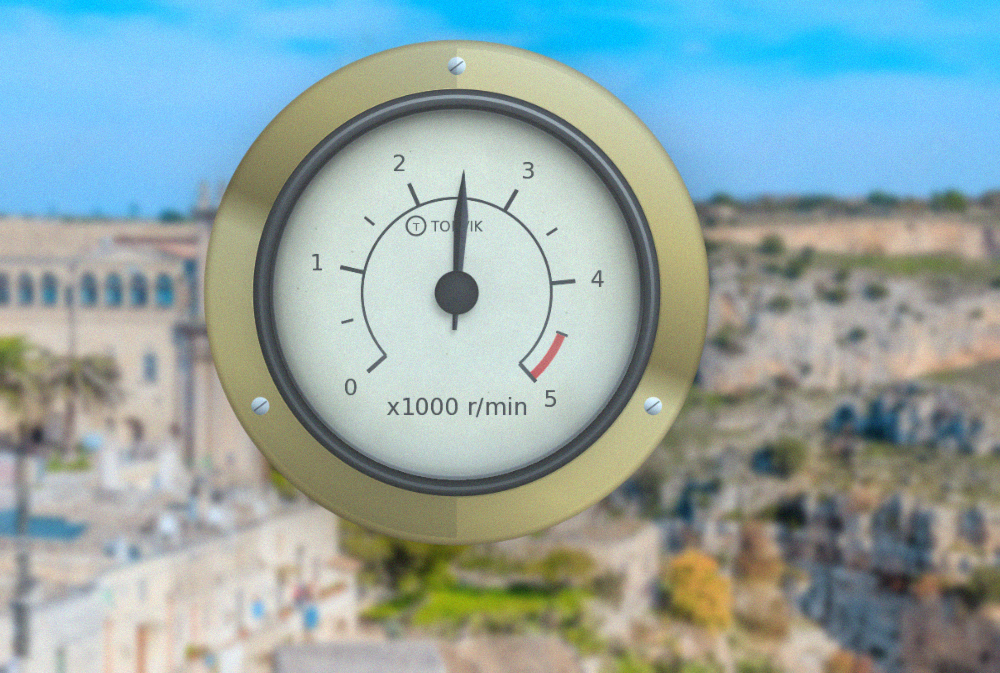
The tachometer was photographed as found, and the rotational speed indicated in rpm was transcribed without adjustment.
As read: 2500 rpm
